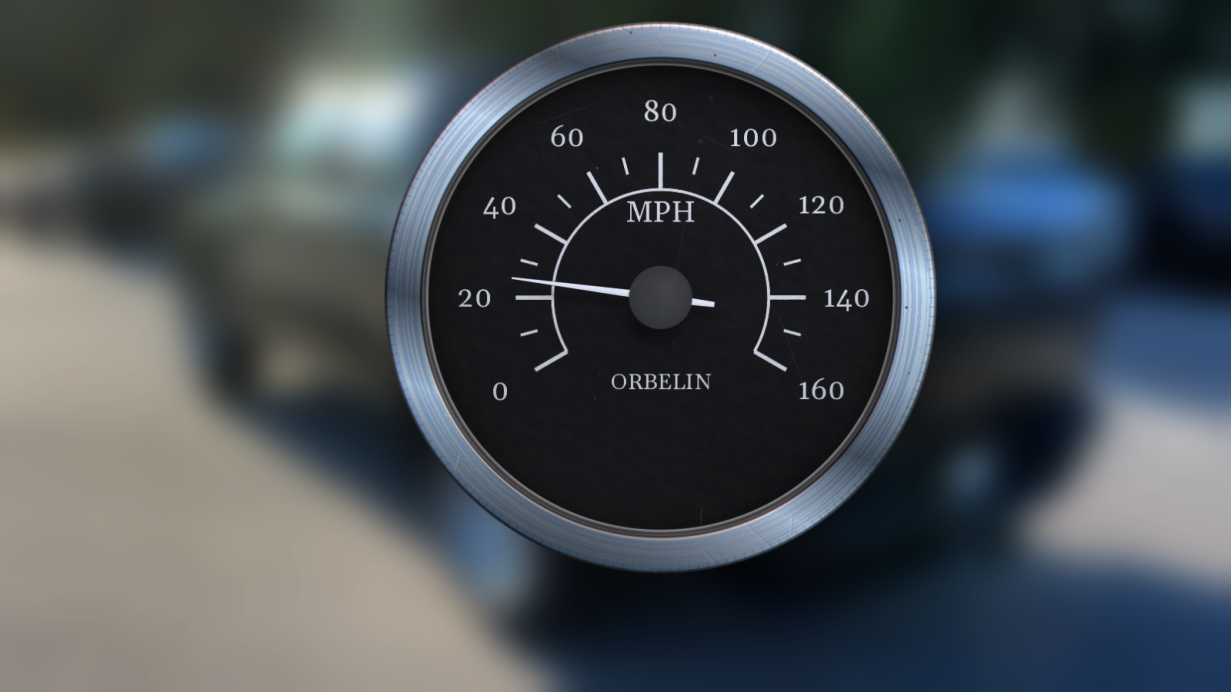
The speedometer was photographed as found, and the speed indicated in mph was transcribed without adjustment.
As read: 25 mph
